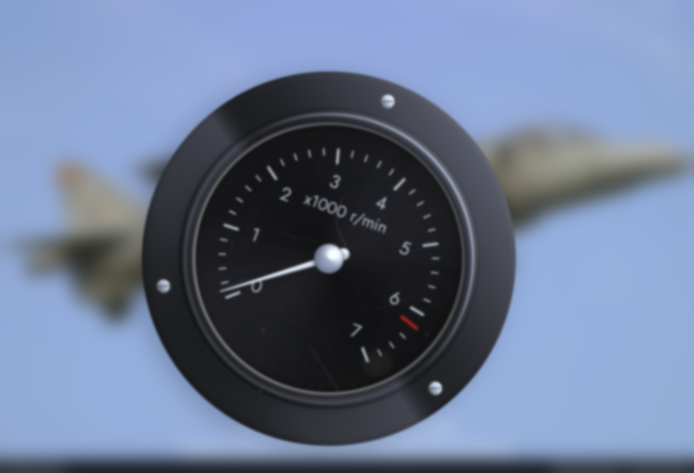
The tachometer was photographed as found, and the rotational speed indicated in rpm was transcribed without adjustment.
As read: 100 rpm
